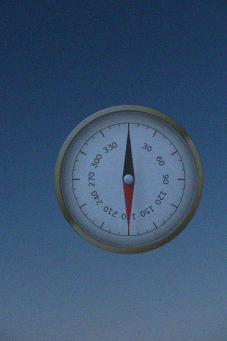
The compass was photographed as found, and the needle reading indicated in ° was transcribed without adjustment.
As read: 180 °
